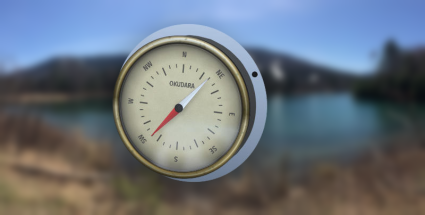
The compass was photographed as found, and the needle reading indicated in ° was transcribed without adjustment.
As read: 220 °
